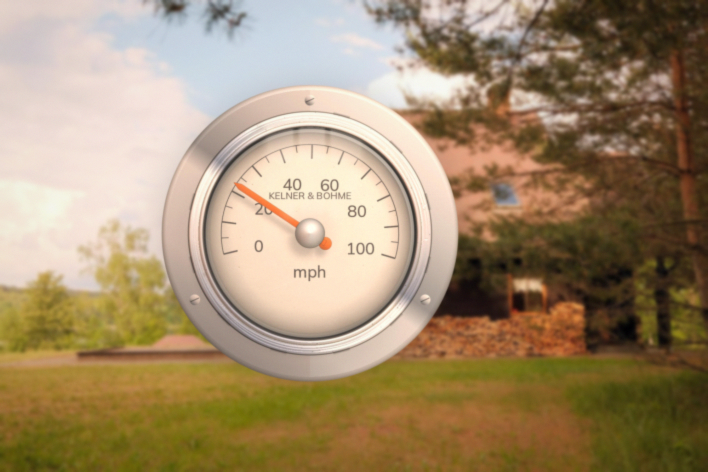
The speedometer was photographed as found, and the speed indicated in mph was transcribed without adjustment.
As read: 22.5 mph
